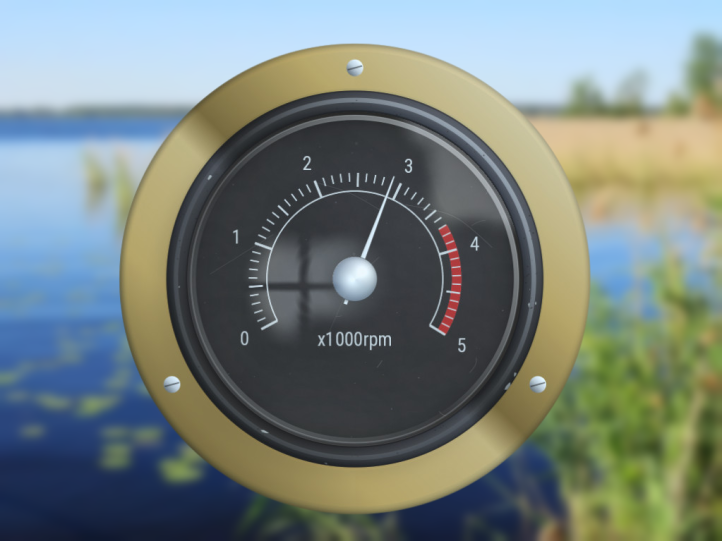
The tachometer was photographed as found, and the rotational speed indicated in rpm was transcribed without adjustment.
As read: 2900 rpm
